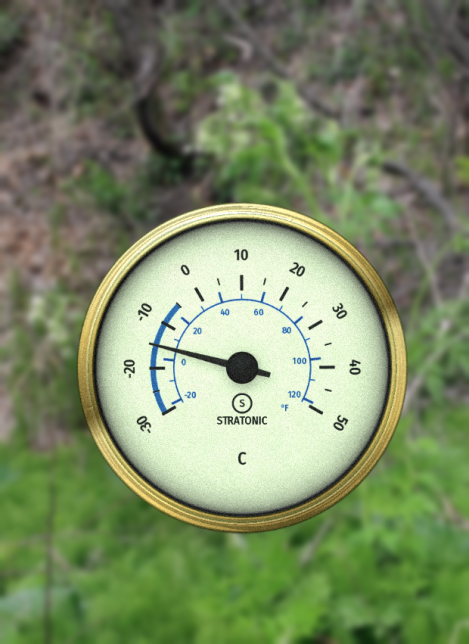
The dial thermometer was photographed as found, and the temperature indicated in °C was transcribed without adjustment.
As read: -15 °C
